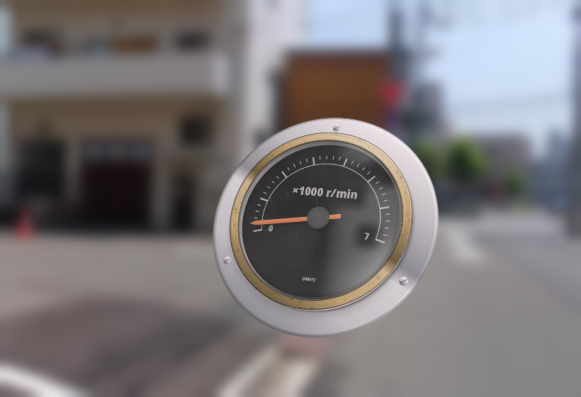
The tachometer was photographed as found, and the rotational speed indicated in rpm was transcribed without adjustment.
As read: 200 rpm
